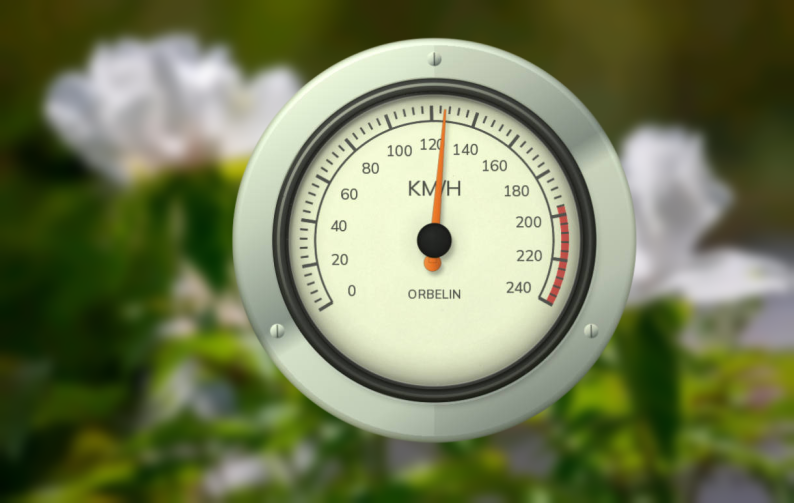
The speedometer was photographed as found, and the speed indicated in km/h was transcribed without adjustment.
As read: 126 km/h
